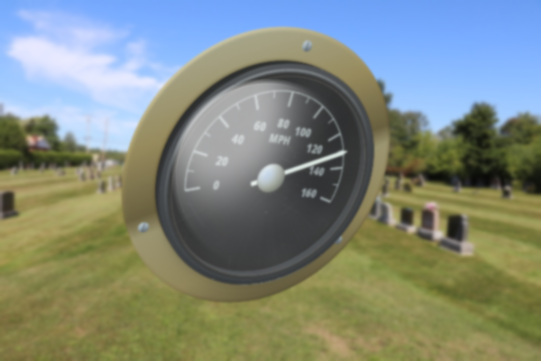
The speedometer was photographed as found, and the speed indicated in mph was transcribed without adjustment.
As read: 130 mph
